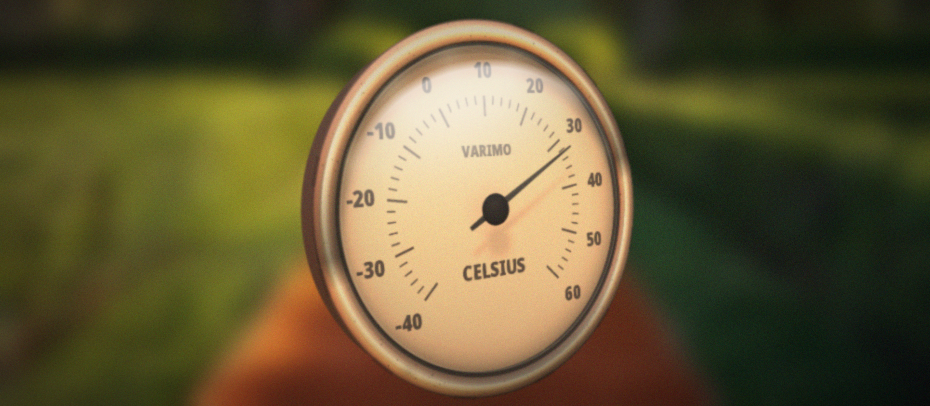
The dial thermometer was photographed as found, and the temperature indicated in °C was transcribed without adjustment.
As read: 32 °C
